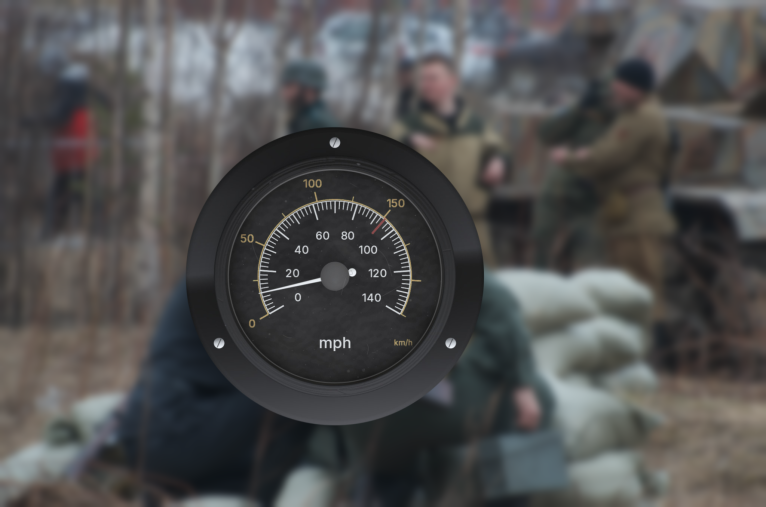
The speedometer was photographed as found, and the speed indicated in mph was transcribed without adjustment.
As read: 10 mph
